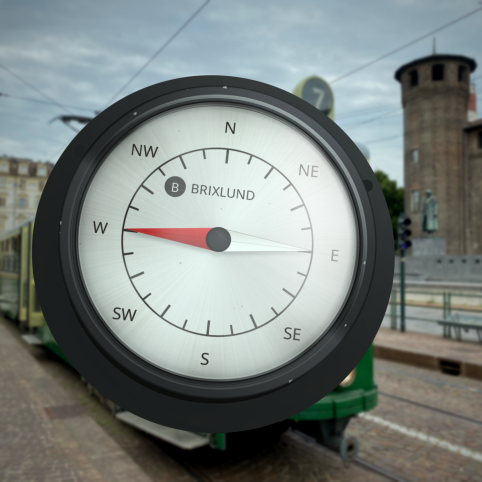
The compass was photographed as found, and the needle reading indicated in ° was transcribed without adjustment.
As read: 270 °
